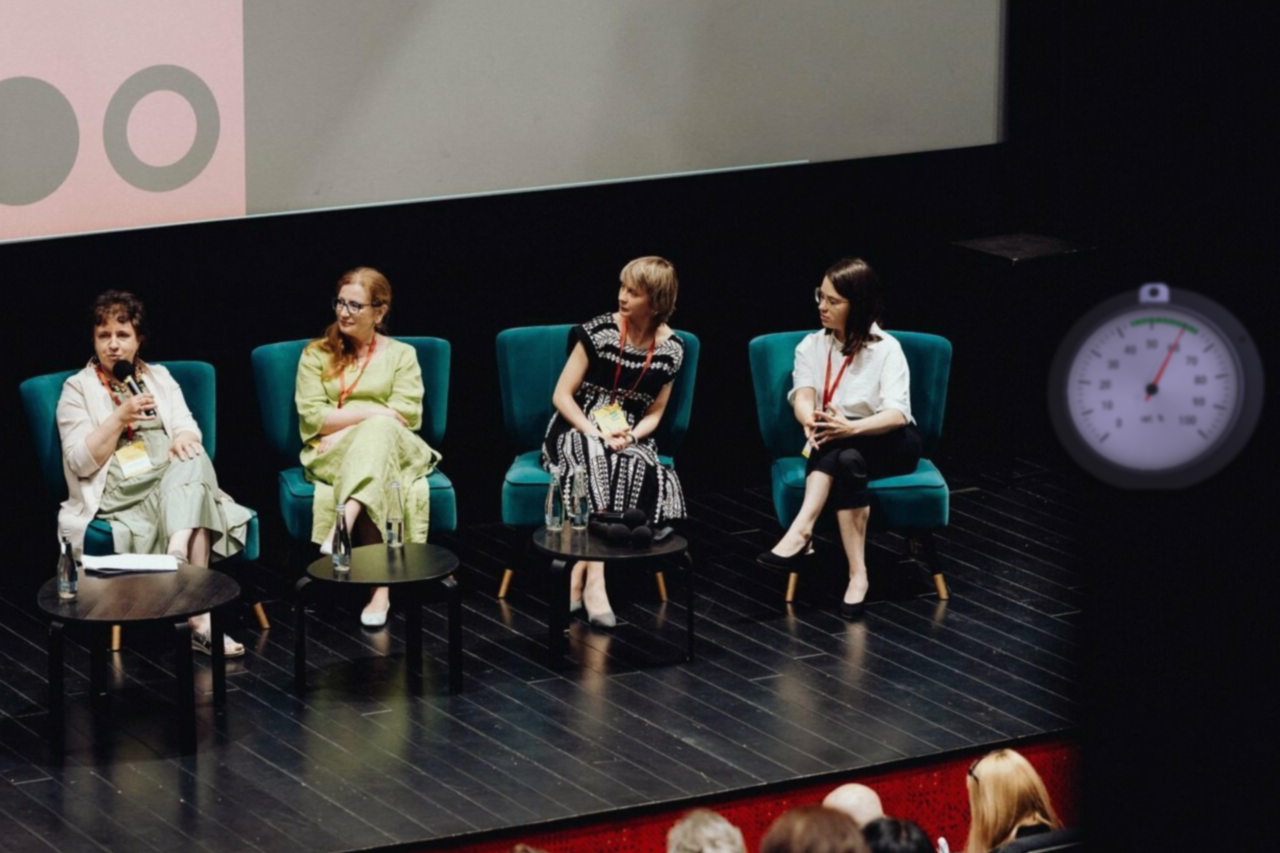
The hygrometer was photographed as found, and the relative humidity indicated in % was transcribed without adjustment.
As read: 60 %
